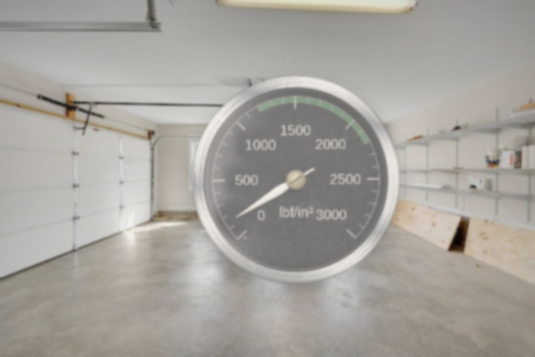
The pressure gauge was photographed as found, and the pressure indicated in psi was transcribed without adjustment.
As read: 150 psi
